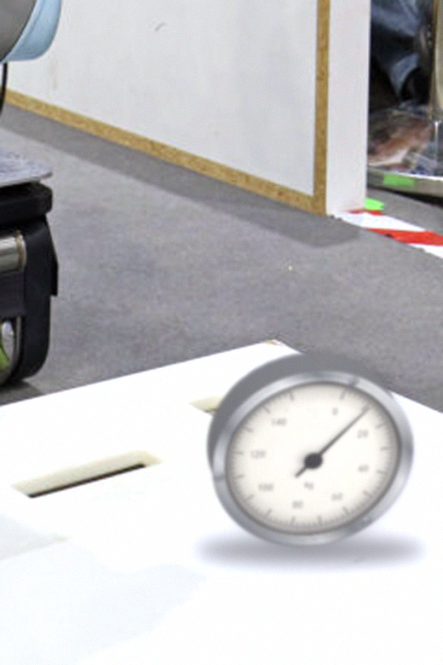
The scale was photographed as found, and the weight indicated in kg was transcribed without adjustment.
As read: 10 kg
